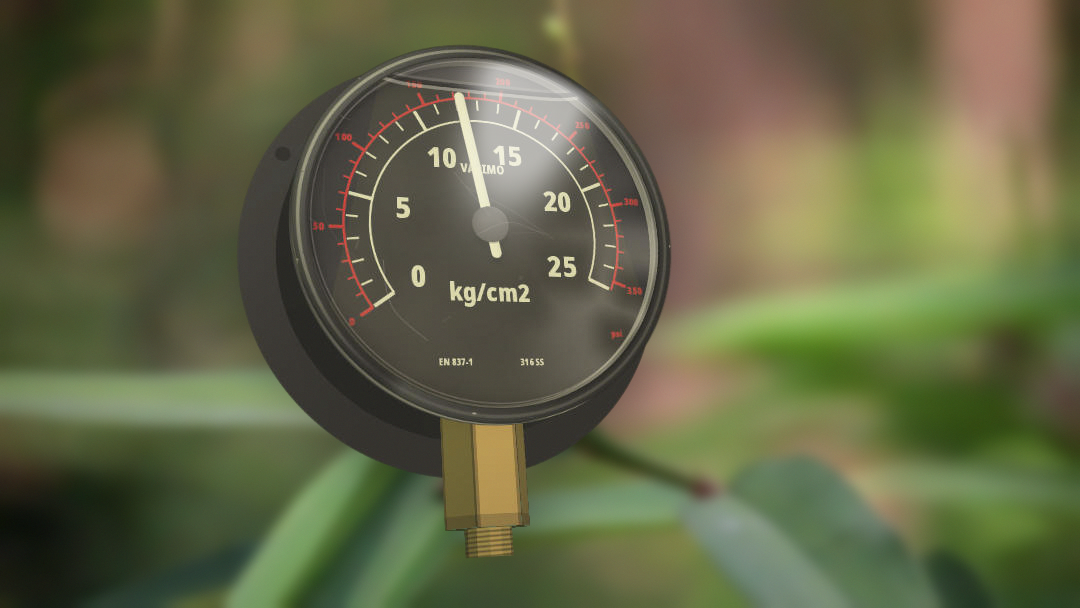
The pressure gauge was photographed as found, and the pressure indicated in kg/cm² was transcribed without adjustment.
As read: 12 kg/cm²
